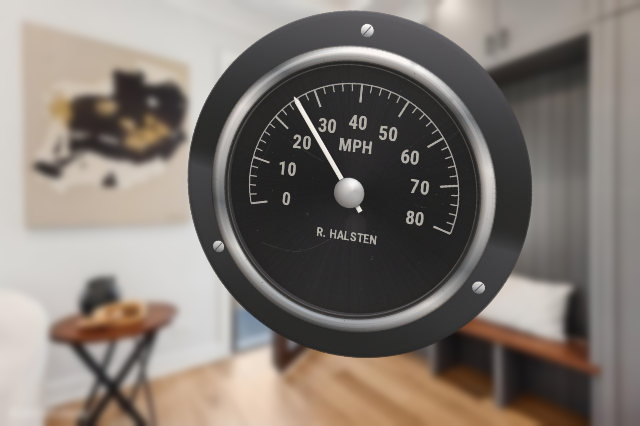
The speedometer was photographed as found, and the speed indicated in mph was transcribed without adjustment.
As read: 26 mph
